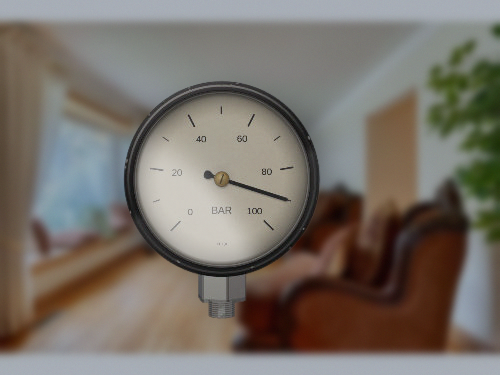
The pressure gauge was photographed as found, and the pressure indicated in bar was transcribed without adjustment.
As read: 90 bar
